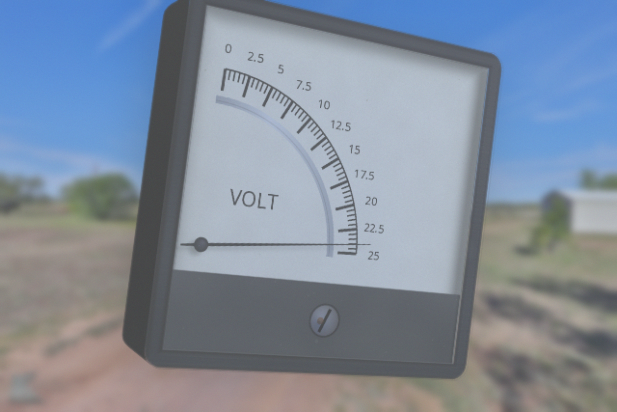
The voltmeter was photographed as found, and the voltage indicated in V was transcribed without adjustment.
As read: 24 V
